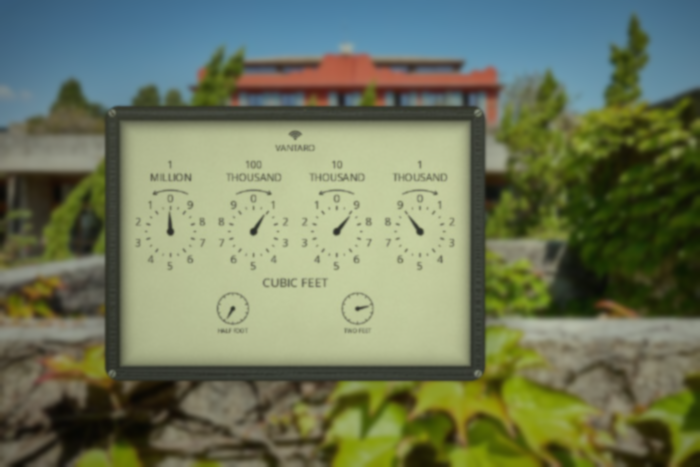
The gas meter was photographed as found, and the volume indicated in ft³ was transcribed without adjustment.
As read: 8900 ft³
